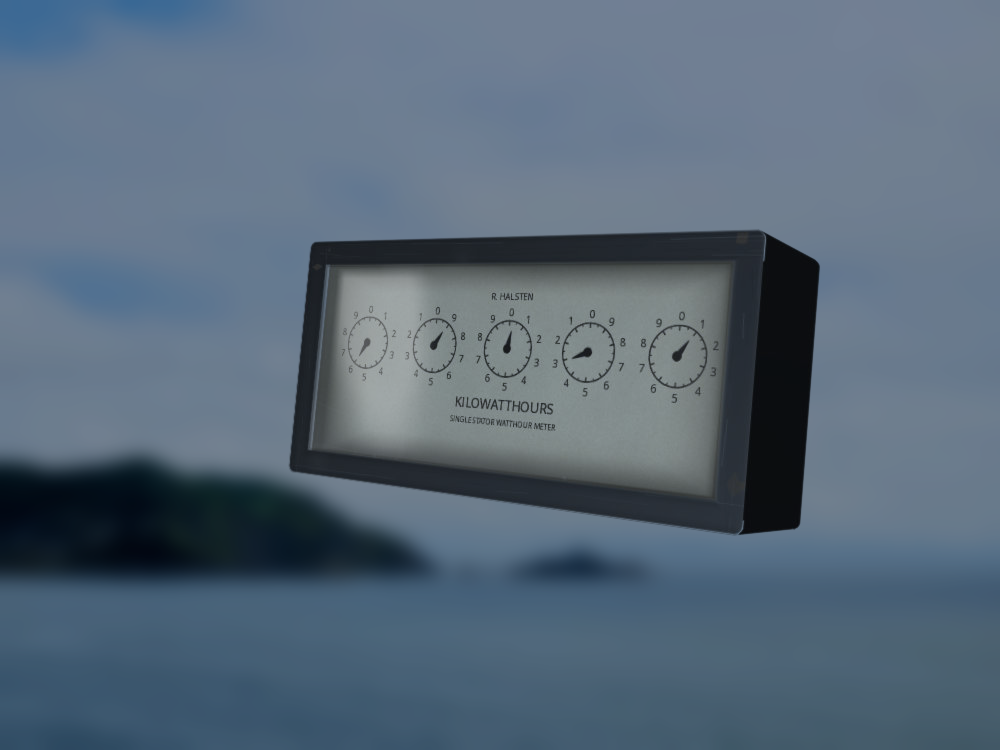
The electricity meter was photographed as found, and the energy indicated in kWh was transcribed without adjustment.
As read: 59031 kWh
